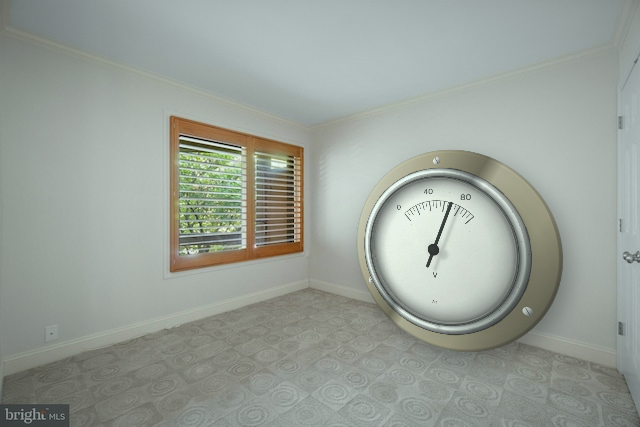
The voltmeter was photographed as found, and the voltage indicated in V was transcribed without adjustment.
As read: 70 V
